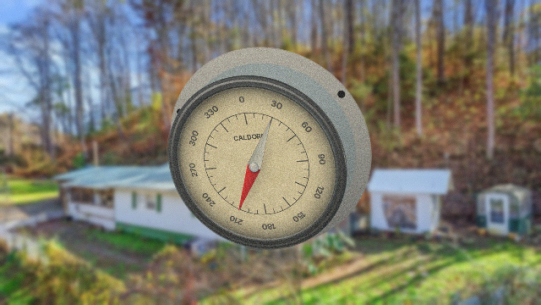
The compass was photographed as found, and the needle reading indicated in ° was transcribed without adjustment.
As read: 210 °
